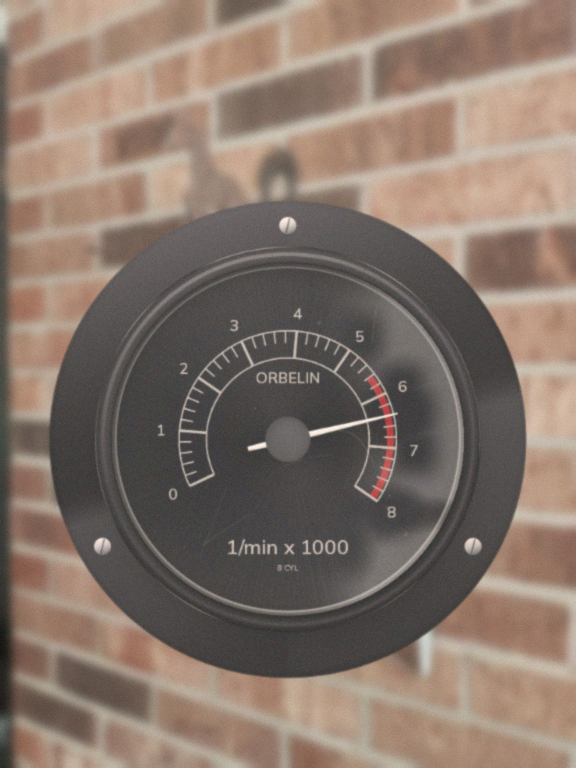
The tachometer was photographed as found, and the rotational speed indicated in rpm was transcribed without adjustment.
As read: 6400 rpm
